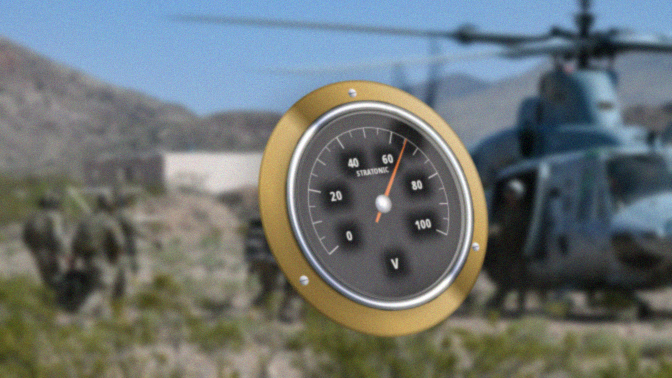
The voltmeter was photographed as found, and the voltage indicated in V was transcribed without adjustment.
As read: 65 V
